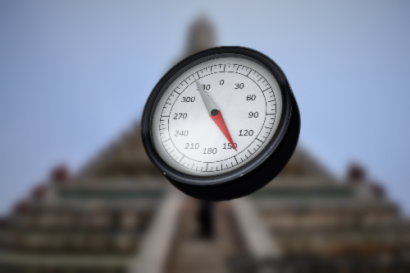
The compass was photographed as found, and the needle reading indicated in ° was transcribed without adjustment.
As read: 145 °
